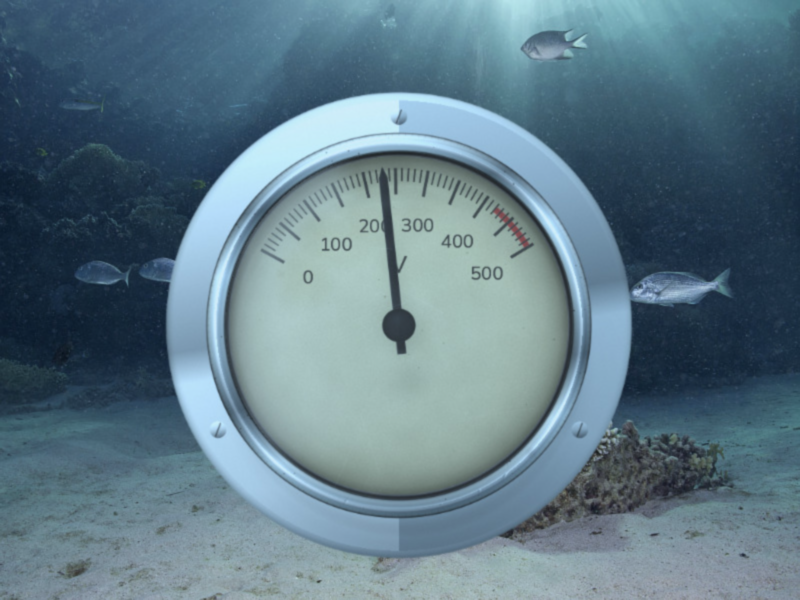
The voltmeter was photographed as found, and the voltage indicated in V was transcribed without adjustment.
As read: 230 V
